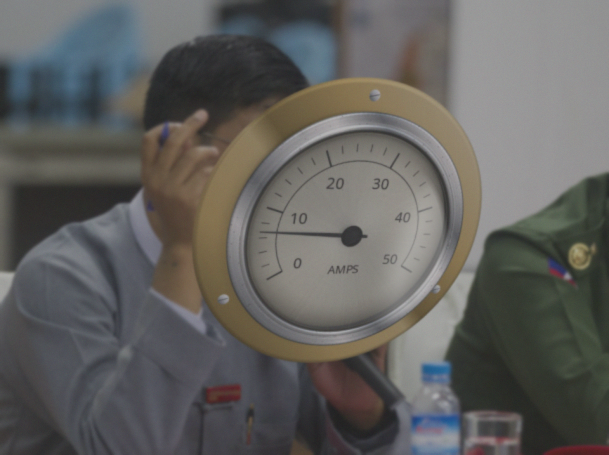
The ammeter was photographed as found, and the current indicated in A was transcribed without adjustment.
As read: 7 A
